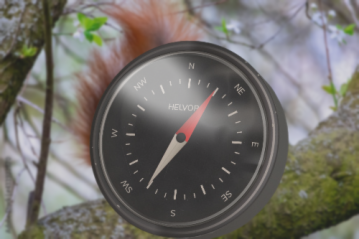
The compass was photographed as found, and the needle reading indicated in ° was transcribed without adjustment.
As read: 30 °
